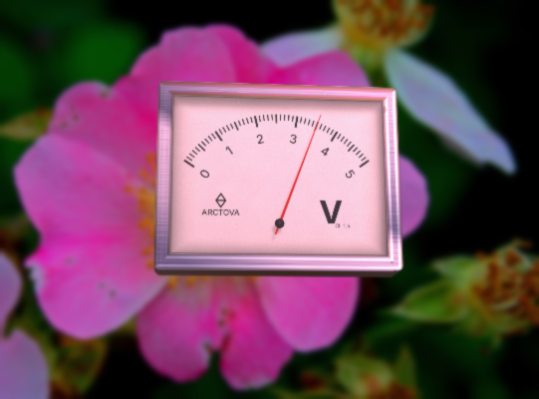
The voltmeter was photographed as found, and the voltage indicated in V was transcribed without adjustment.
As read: 3.5 V
